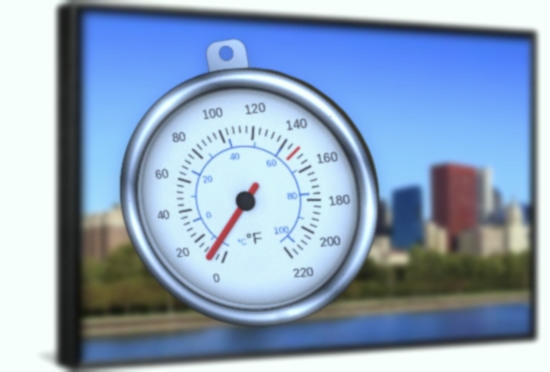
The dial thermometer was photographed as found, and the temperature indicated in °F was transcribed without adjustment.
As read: 8 °F
